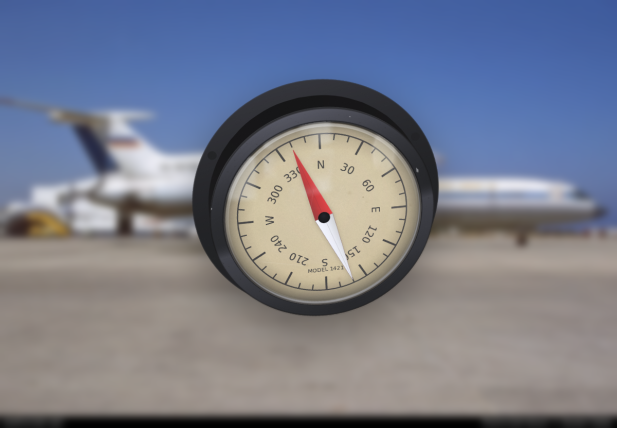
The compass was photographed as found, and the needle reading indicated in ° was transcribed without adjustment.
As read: 340 °
